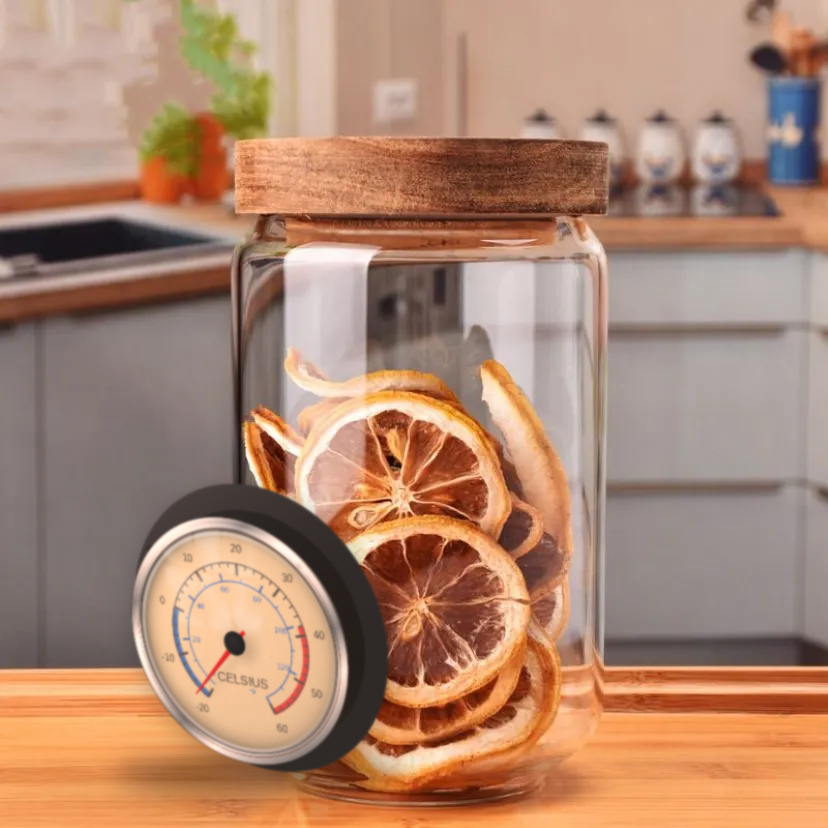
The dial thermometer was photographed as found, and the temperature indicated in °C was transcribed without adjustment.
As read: -18 °C
